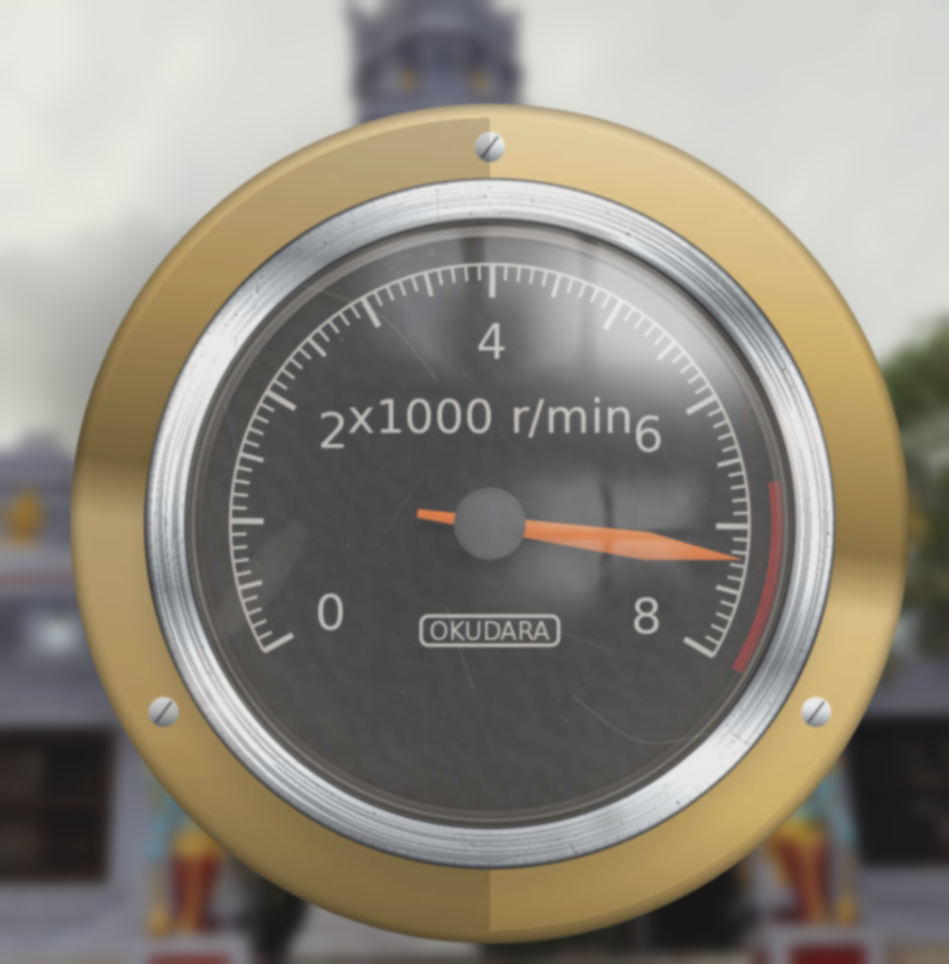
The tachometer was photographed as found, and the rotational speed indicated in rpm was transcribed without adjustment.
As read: 7250 rpm
